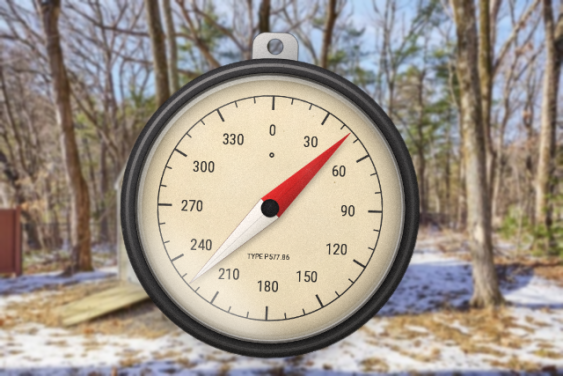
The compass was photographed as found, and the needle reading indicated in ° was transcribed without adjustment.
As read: 45 °
